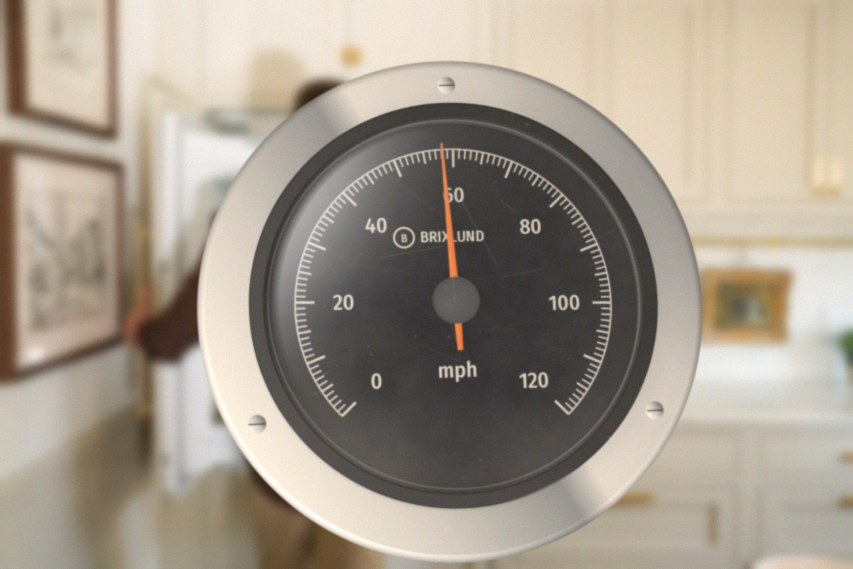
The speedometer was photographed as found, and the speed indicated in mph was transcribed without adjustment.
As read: 58 mph
